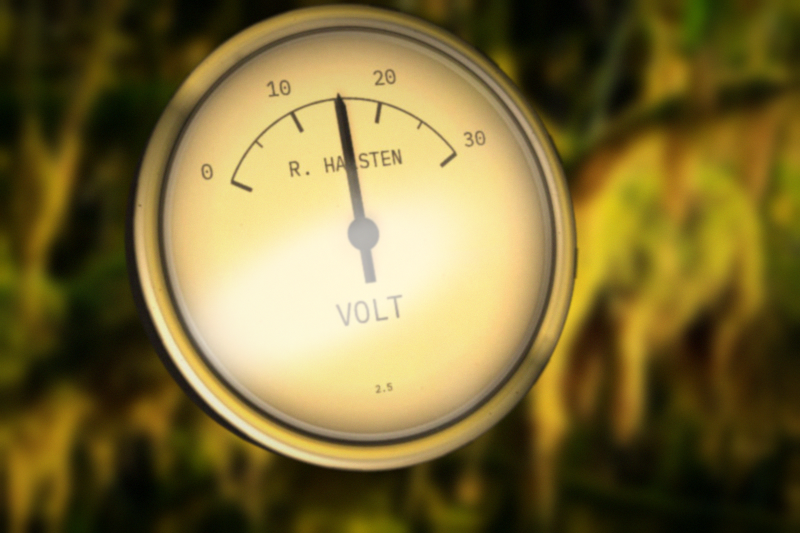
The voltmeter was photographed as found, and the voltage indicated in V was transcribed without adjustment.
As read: 15 V
